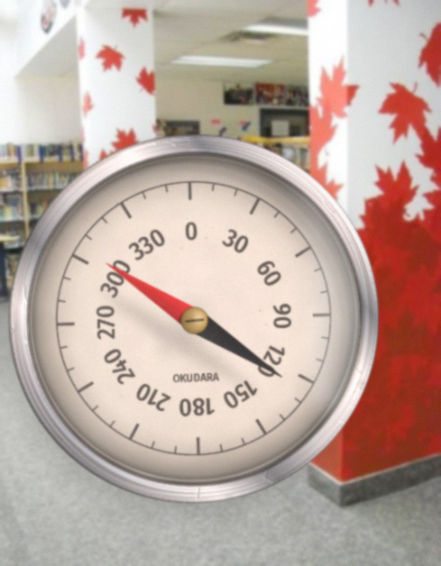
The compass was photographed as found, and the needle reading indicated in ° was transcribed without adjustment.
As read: 305 °
